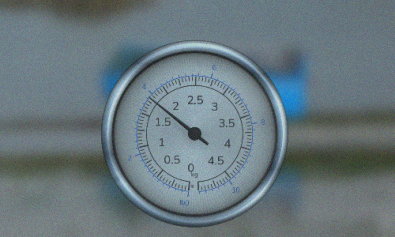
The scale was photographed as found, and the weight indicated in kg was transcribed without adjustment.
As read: 1.75 kg
